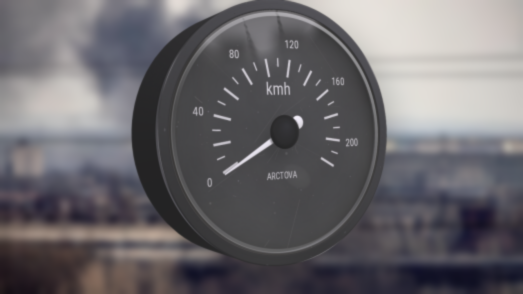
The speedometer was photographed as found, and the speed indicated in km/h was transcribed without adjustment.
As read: 0 km/h
